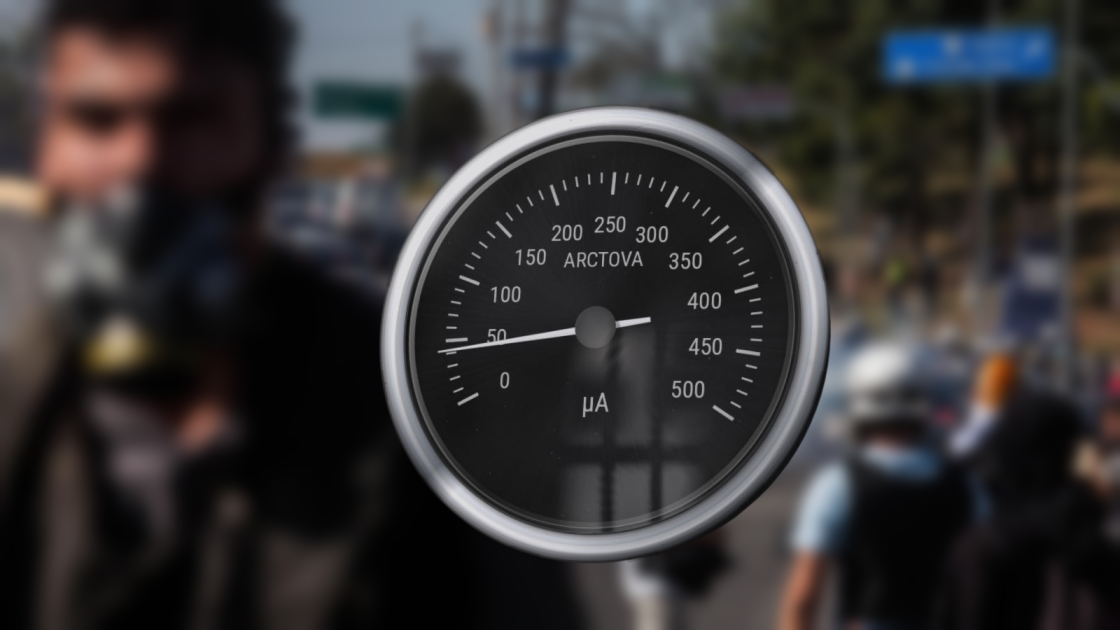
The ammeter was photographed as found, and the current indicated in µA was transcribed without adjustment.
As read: 40 µA
